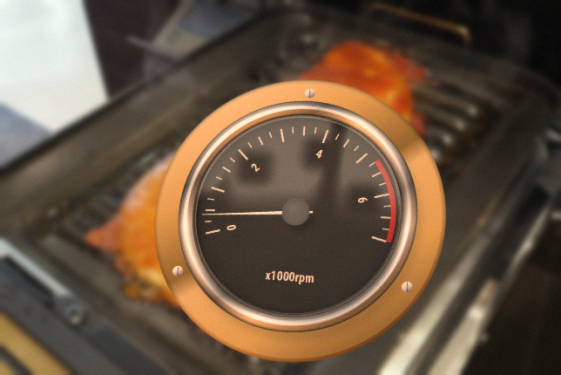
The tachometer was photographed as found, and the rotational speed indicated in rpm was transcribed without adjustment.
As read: 375 rpm
